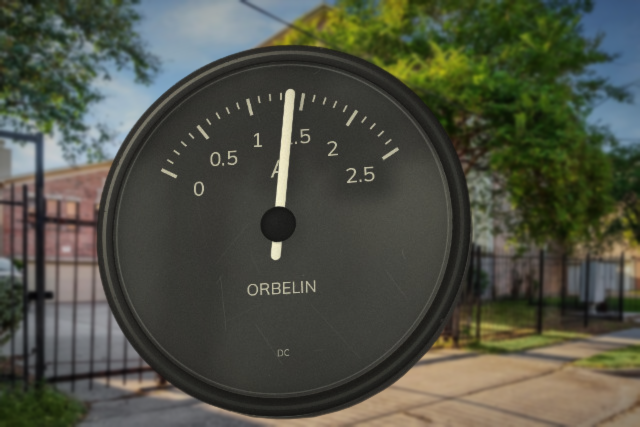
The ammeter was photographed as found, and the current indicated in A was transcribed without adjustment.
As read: 1.4 A
